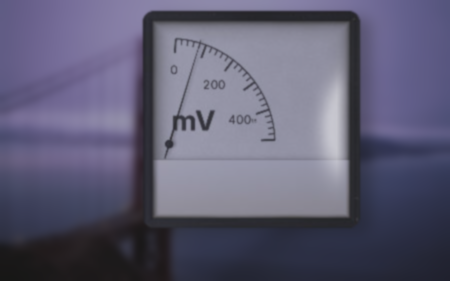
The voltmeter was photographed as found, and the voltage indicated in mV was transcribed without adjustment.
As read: 80 mV
